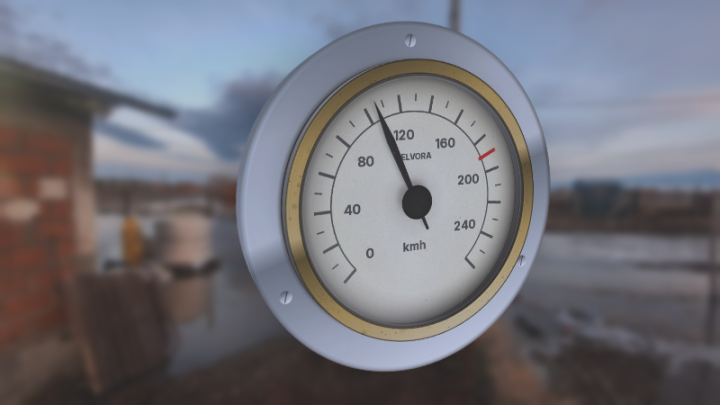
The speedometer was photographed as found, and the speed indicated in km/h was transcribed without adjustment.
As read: 105 km/h
